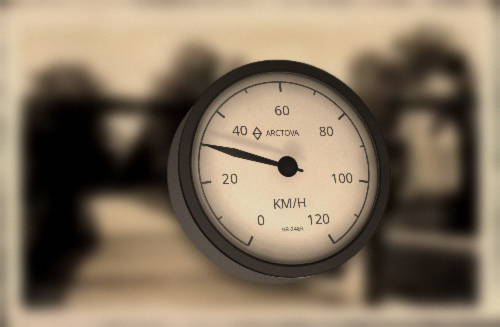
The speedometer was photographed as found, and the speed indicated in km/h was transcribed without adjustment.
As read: 30 km/h
